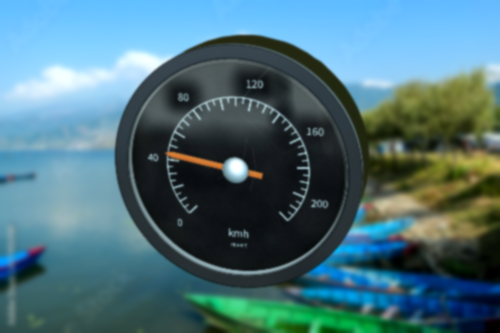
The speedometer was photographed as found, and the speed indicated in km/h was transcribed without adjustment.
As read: 45 km/h
